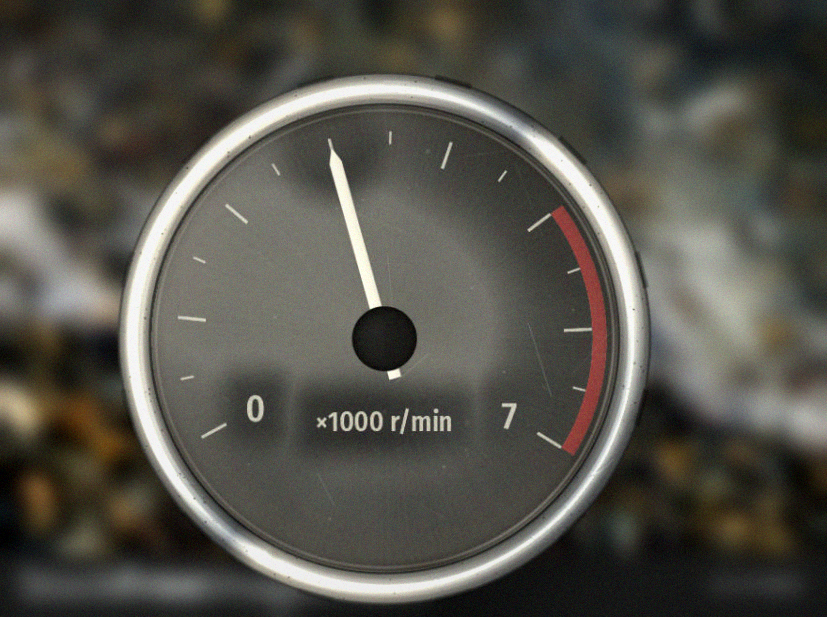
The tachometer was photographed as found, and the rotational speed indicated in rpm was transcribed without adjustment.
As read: 3000 rpm
